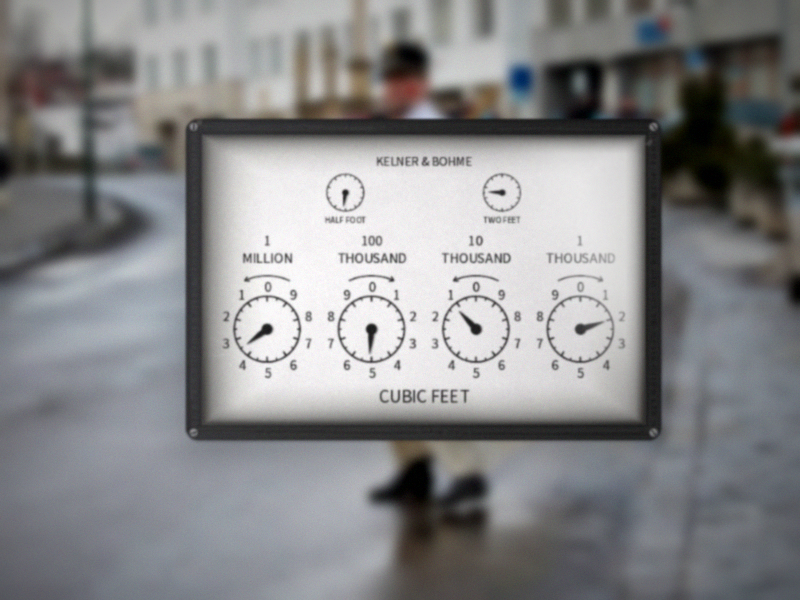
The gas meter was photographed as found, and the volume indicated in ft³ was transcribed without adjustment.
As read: 351200 ft³
